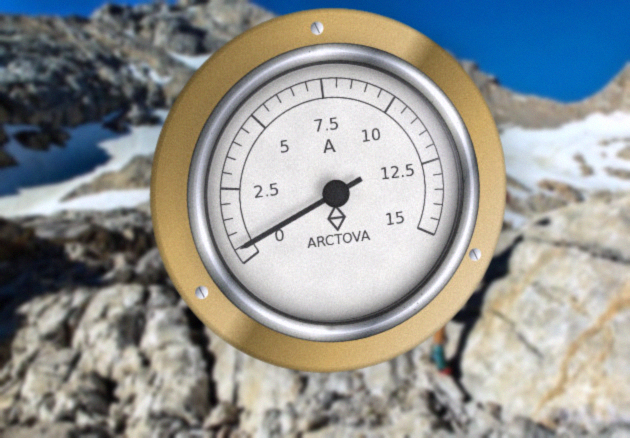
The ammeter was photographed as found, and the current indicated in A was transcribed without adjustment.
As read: 0.5 A
